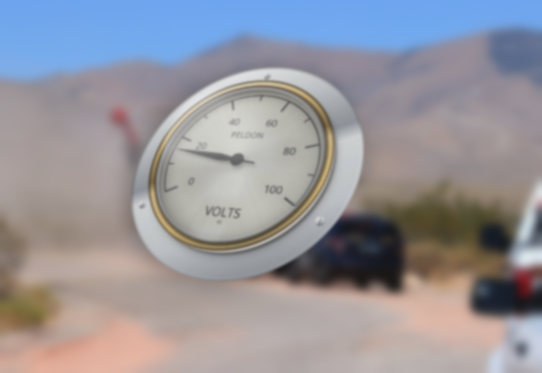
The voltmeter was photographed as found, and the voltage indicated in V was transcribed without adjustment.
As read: 15 V
